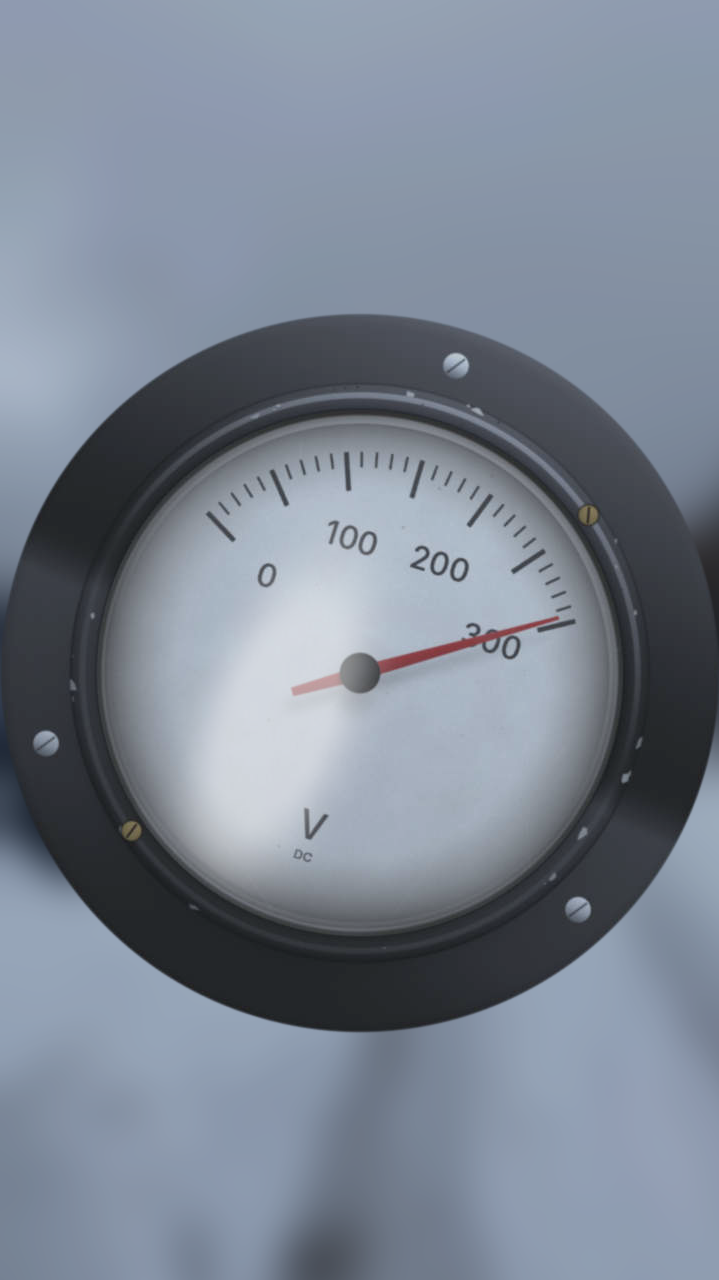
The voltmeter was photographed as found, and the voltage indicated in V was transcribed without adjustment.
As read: 295 V
